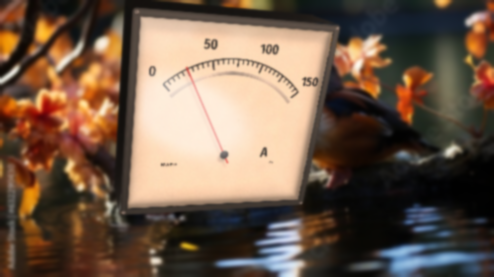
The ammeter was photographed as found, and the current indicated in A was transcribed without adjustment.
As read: 25 A
